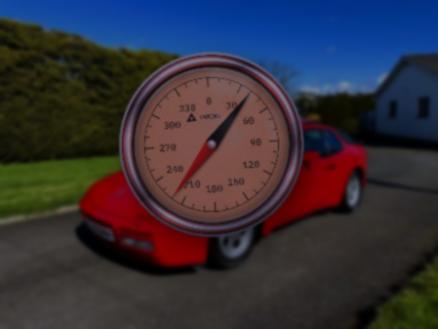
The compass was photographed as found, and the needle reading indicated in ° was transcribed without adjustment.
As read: 220 °
